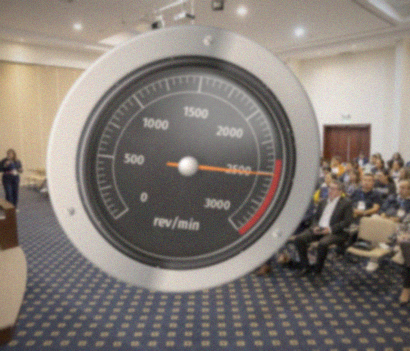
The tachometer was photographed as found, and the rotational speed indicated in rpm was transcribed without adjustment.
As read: 2500 rpm
